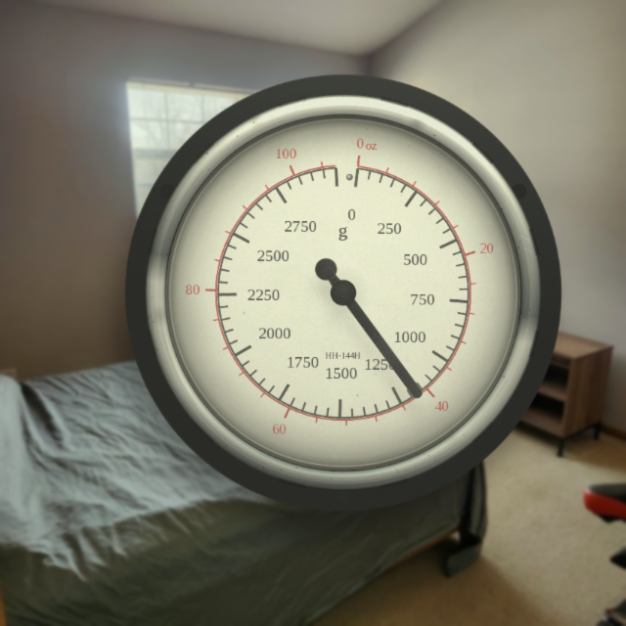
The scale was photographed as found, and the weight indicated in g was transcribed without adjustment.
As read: 1175 g
